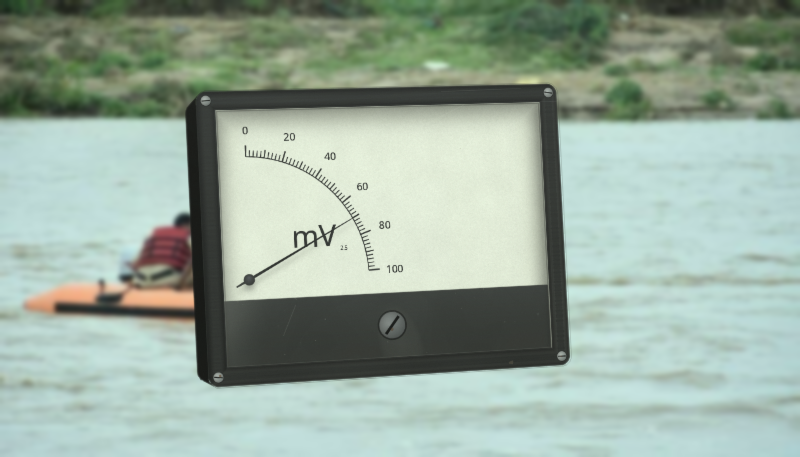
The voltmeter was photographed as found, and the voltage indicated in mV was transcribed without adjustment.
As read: 70 mV
